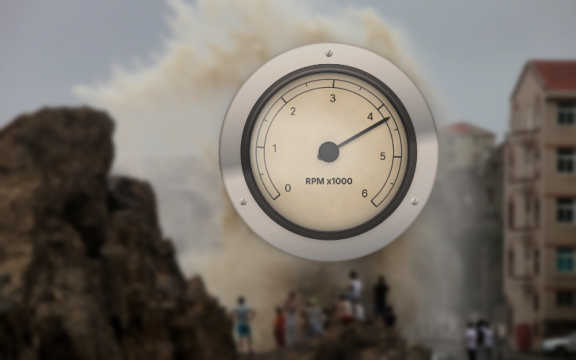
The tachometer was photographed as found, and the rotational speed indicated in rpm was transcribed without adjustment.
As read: 4250 rpm
